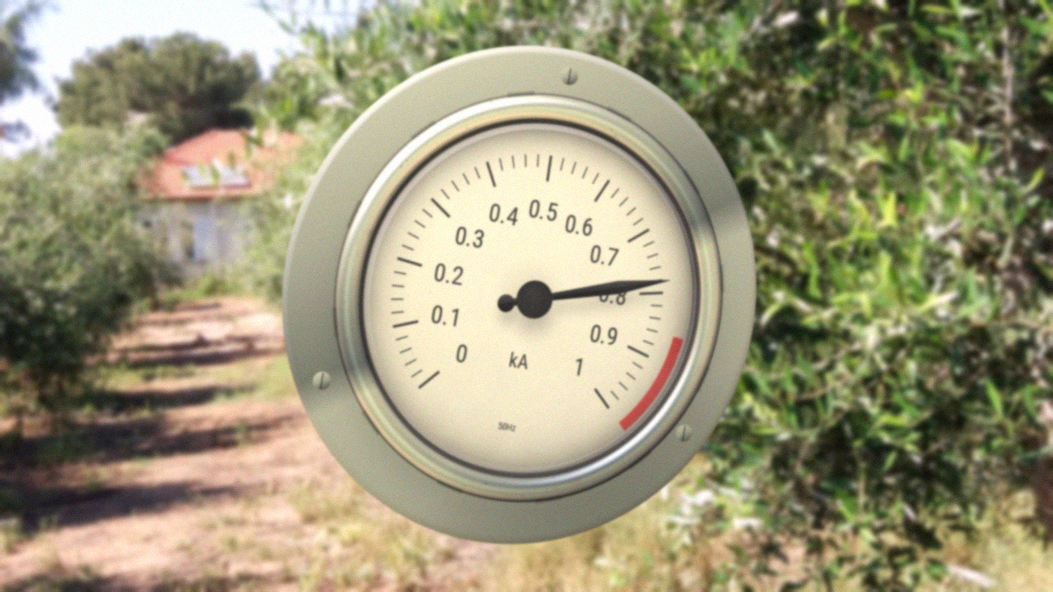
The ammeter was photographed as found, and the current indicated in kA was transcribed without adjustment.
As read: 0.78 kA
